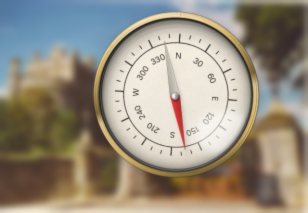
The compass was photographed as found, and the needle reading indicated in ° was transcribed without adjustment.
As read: 165 °
